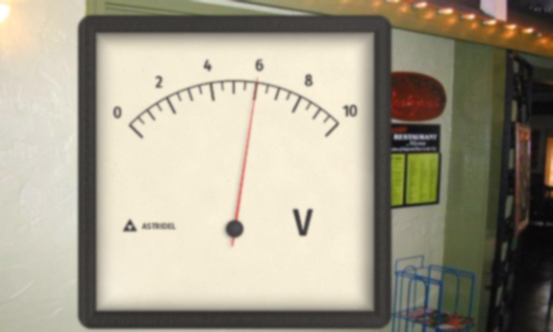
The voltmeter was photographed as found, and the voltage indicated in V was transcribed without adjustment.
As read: 6 V
